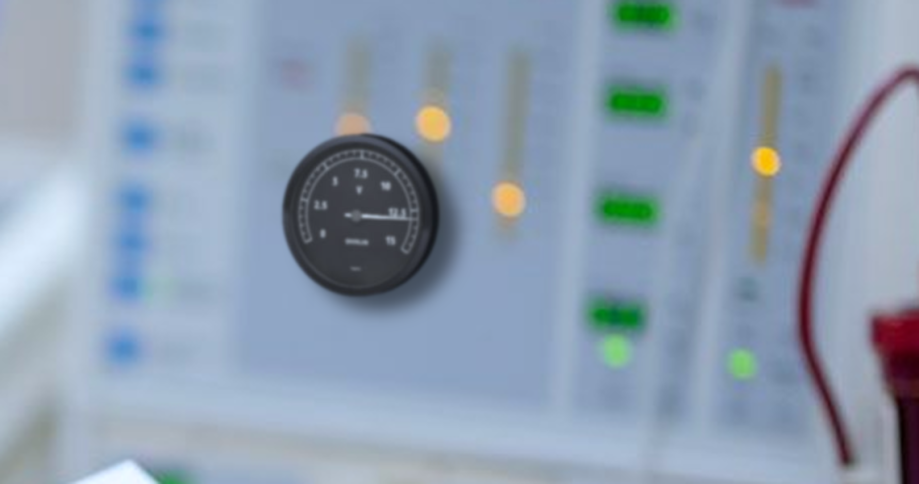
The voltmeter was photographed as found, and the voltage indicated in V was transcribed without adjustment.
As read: 13 V
